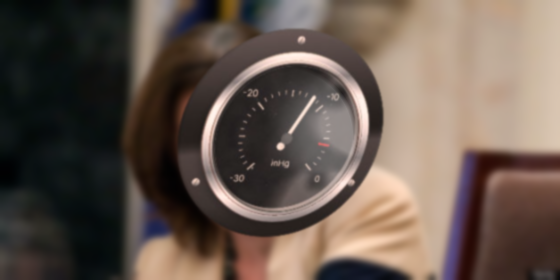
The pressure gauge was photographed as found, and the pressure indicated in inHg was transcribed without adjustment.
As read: -12 inHg
